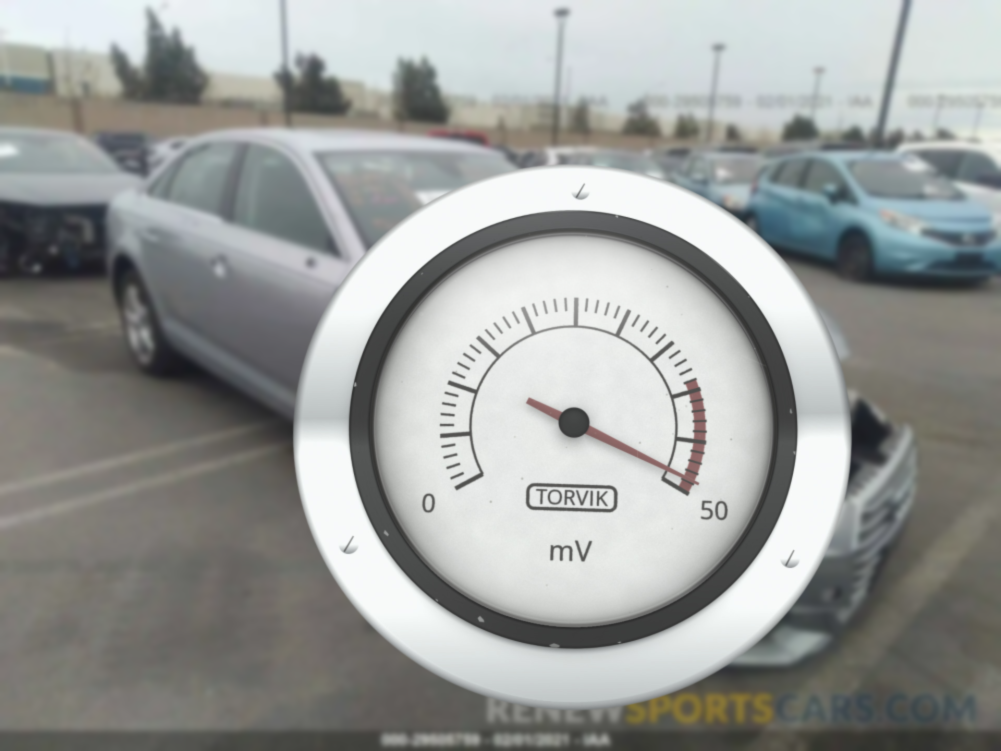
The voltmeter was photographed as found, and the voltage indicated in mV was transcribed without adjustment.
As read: 49 mV
